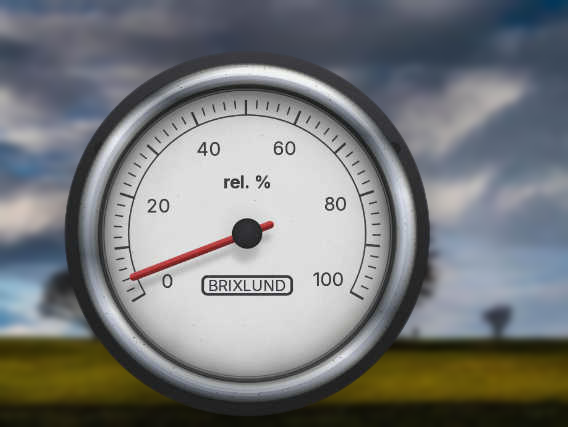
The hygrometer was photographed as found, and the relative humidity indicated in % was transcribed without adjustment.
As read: 4 %
